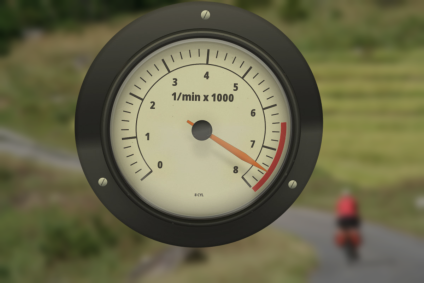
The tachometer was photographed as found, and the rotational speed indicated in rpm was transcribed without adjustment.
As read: 7500 rpm
